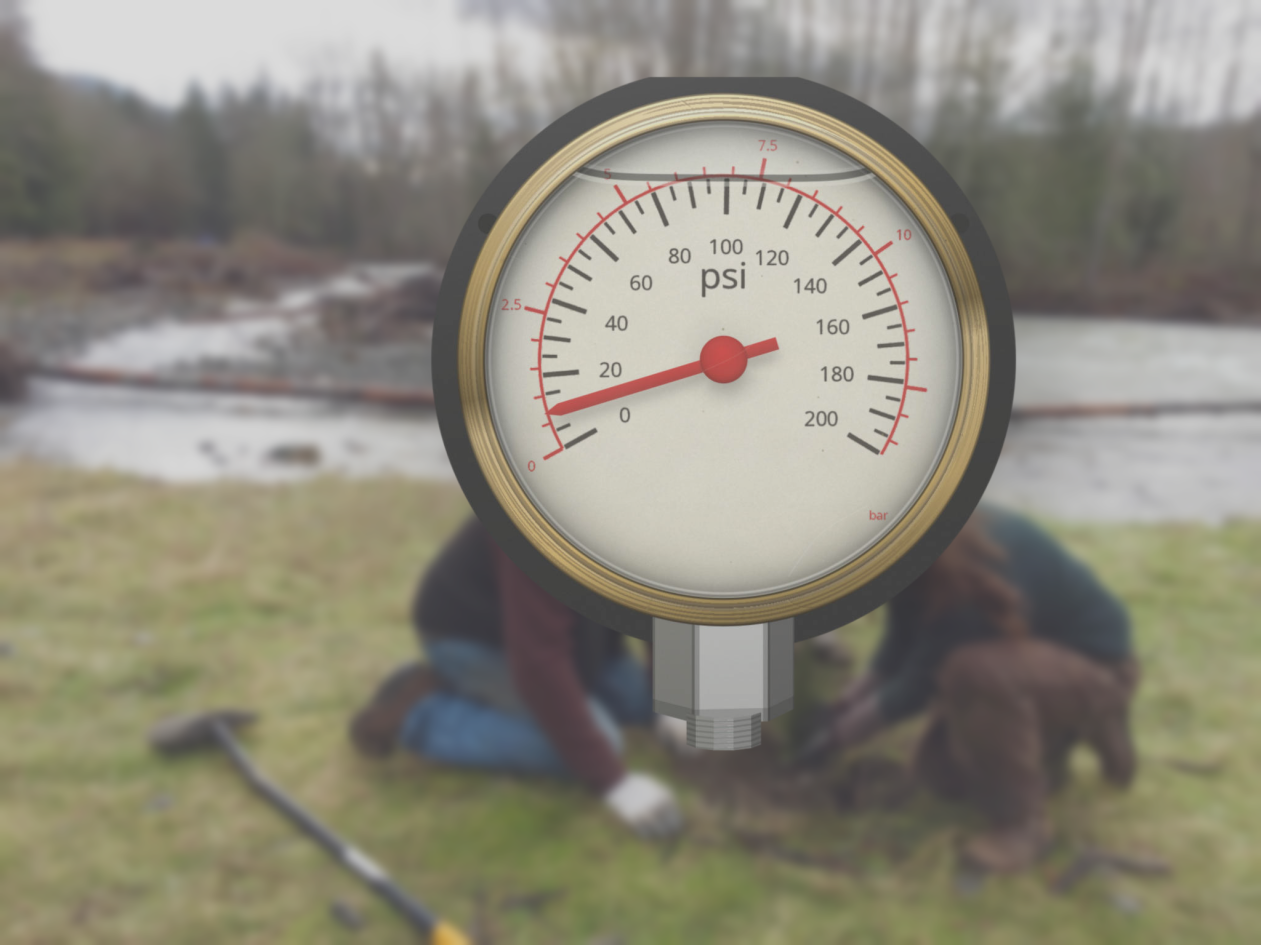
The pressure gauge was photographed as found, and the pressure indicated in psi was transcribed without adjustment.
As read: 10 psi
